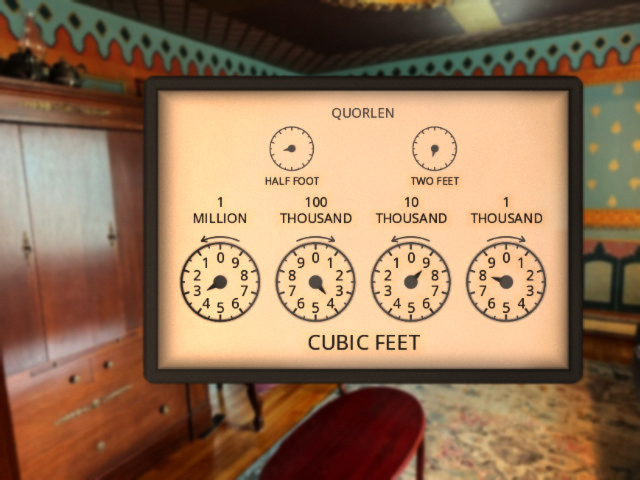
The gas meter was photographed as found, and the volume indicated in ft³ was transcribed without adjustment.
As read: 338800 ft³
